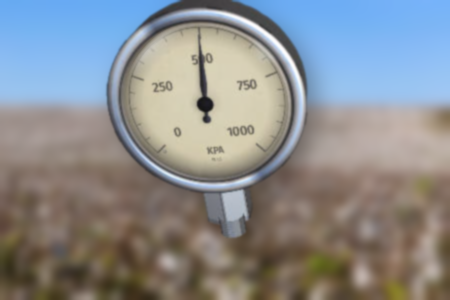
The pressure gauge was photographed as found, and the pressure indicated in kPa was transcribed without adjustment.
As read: 500 kPa
